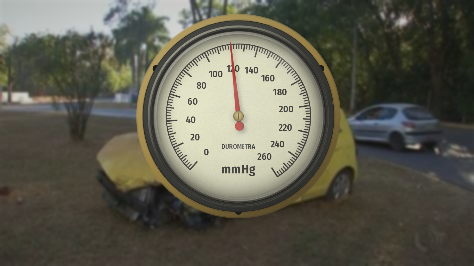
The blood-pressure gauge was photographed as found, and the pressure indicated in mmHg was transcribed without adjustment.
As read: 120 mmHg
